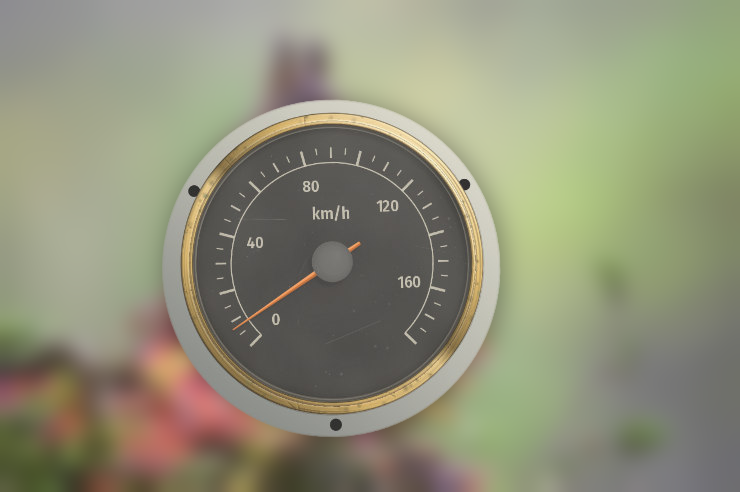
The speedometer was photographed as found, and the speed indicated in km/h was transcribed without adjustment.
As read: 7.5 km/h
